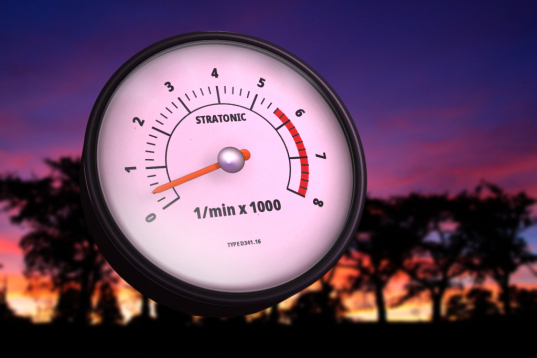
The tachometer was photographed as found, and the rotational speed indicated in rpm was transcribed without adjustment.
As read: 400 rpm
